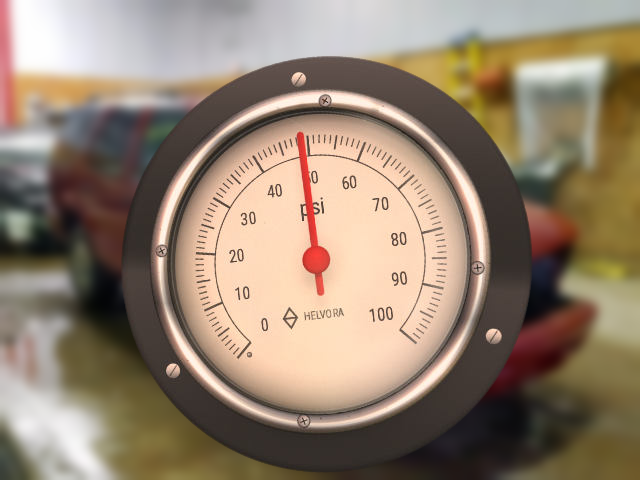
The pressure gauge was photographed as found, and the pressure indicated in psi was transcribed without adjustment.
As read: 49 psi
